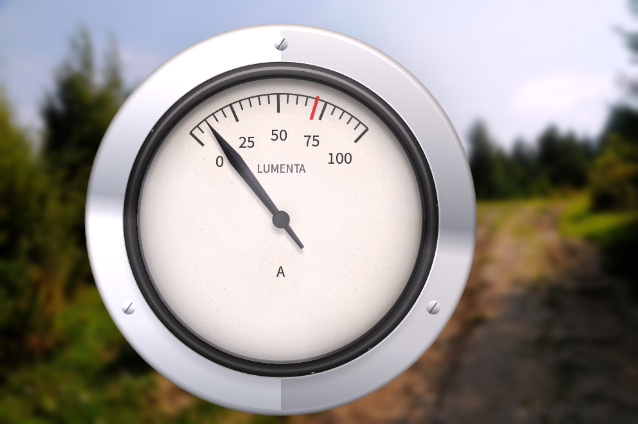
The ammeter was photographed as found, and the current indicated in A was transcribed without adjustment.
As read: 10 A
